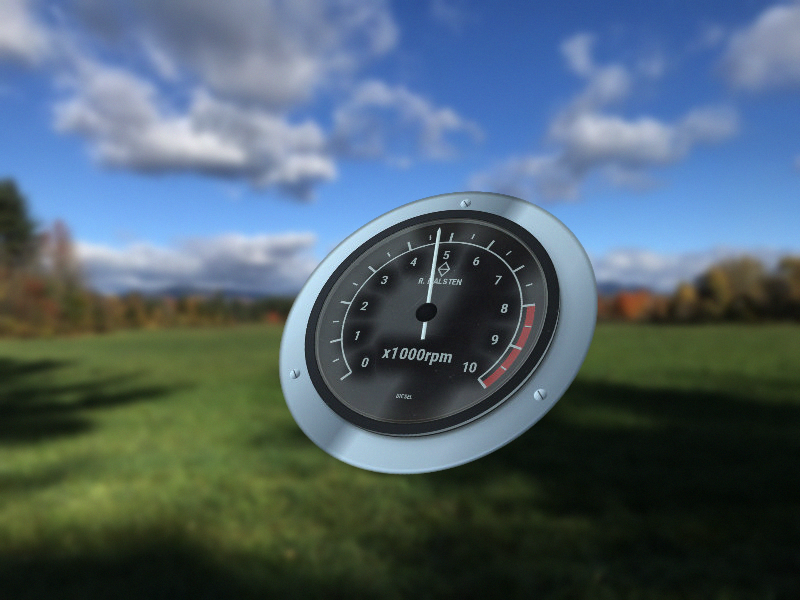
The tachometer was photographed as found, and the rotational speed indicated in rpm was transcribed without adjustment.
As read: 4750 rpm
